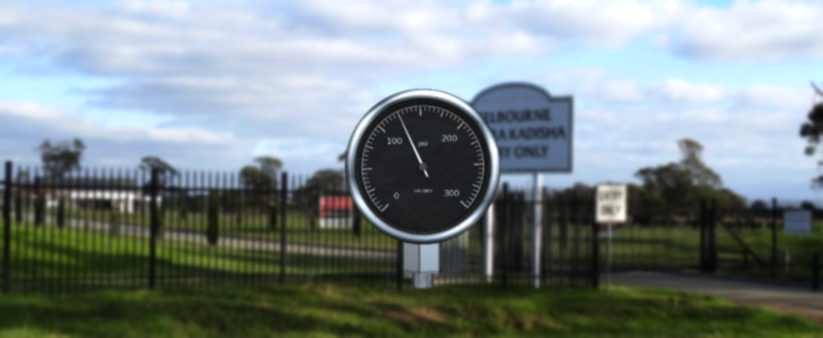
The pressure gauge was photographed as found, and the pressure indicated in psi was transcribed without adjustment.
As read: 125 psi
